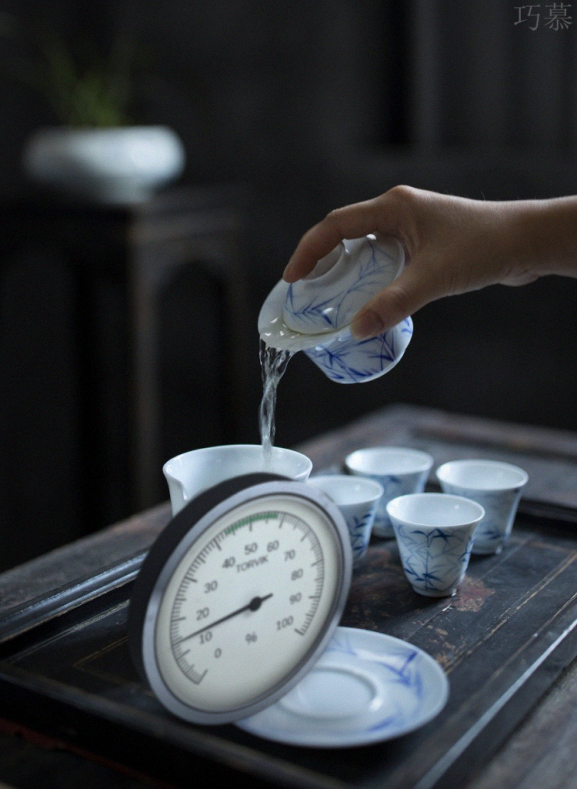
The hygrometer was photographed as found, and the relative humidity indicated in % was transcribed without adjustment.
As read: 15 %
